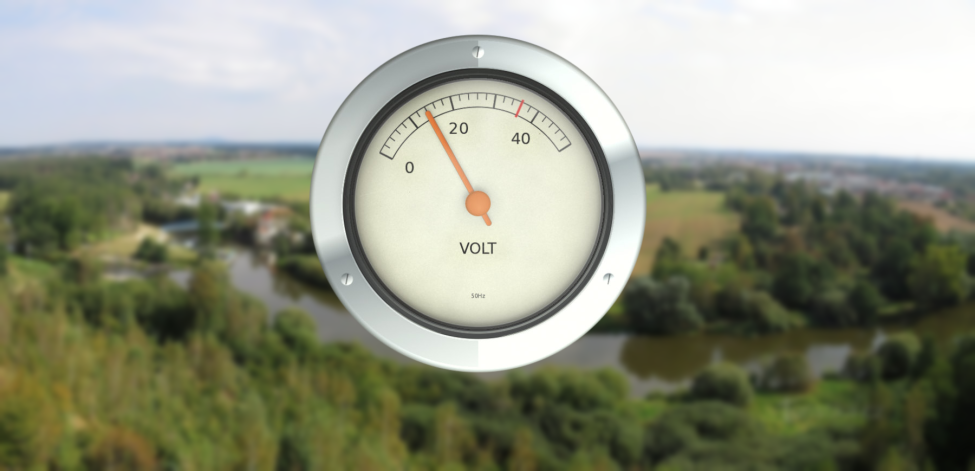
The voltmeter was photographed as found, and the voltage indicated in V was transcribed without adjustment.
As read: 14 V
